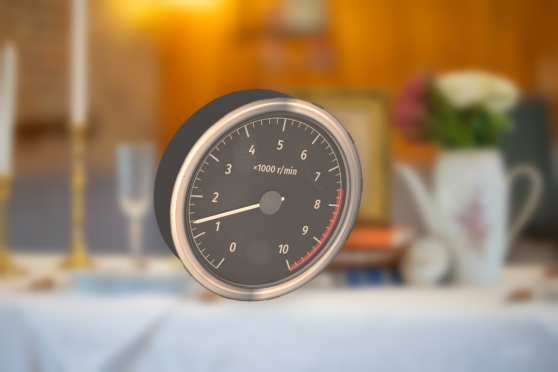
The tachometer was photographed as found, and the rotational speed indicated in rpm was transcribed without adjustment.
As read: 1400 rpm
